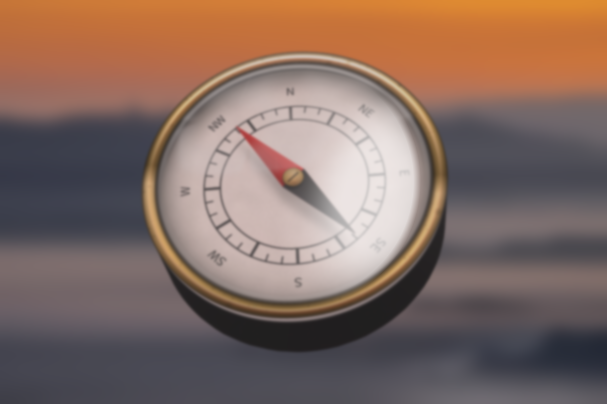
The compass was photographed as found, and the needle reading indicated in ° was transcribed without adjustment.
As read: 320 °
